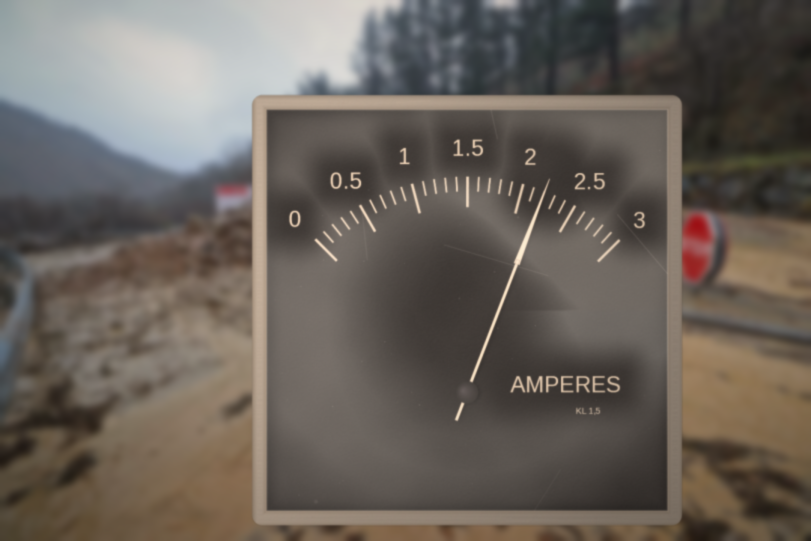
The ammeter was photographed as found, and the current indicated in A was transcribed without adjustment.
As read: 2.2 A
